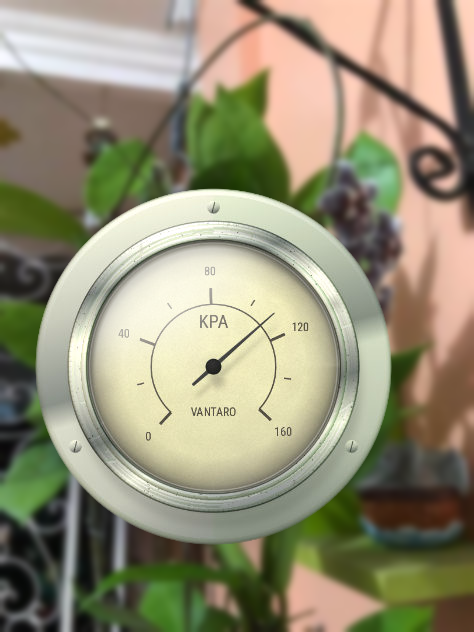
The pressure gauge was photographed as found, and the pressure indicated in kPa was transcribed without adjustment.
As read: 110 kPa
